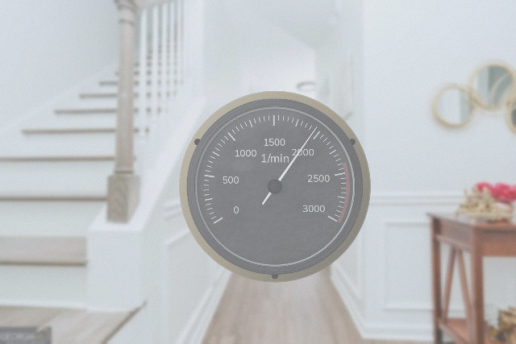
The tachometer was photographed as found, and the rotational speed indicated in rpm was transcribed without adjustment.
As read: 1950 rpm
